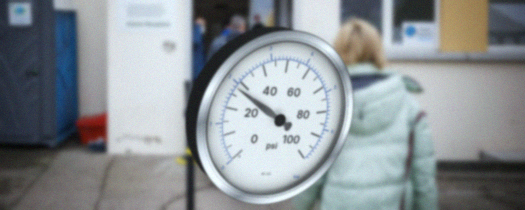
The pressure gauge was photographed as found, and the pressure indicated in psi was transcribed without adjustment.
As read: 27.5 psi
